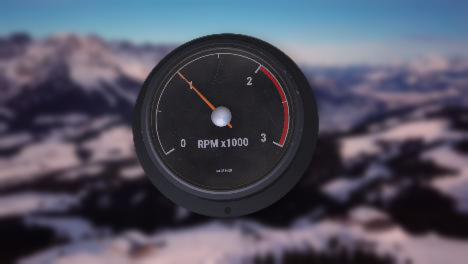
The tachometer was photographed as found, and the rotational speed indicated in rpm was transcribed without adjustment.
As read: 1000 rpm
